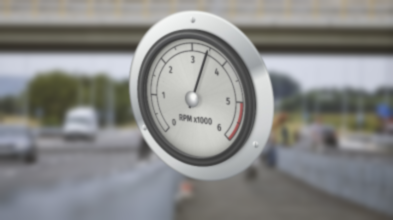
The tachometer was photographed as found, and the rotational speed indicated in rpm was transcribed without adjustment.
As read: 3500 rpm
